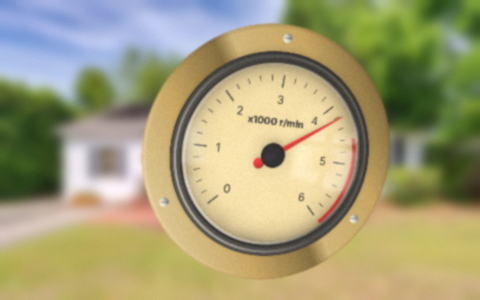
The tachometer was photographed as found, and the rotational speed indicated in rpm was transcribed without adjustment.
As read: 4200 rpm
